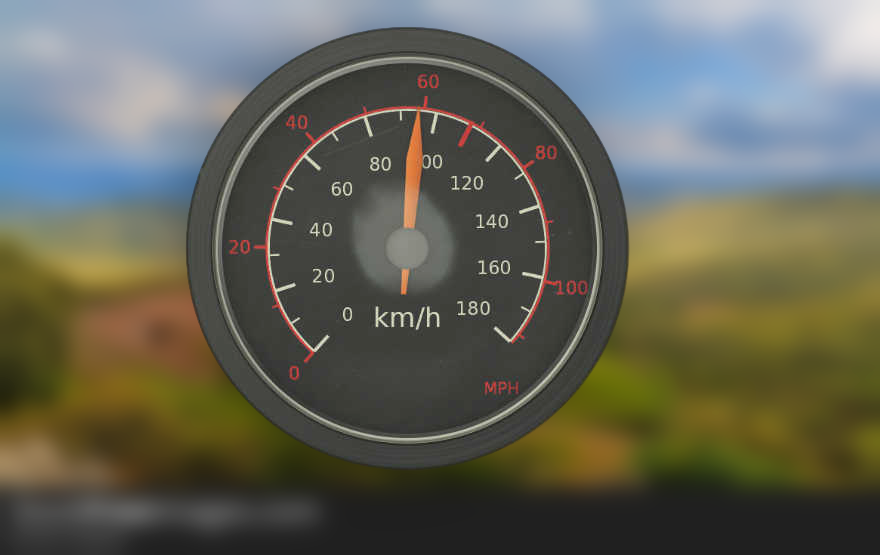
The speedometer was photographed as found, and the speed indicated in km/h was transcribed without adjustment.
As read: 95 km/h
